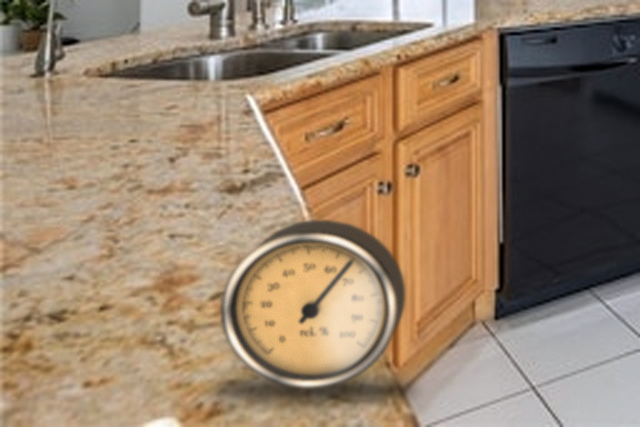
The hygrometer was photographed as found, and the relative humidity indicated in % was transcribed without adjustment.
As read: 65 %
